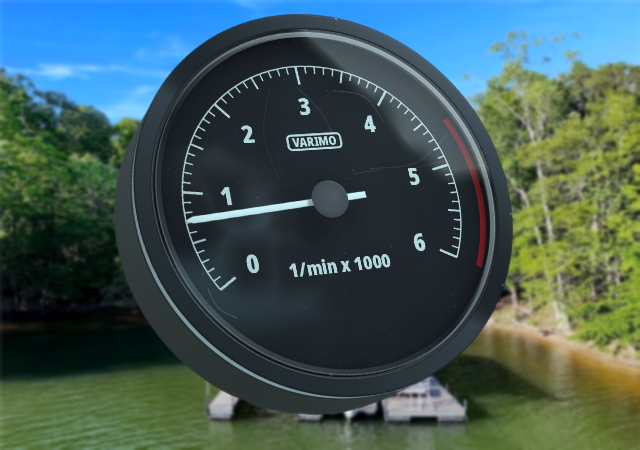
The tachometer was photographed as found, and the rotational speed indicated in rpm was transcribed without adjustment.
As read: 700 rpm
